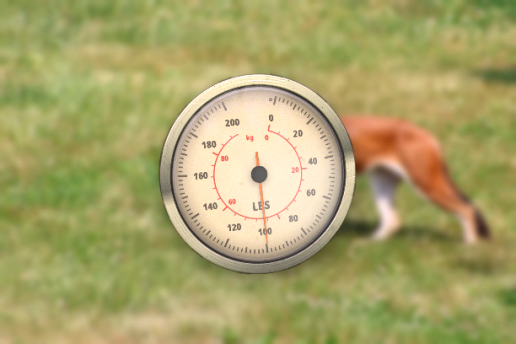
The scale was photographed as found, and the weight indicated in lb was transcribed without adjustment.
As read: 100 lb
